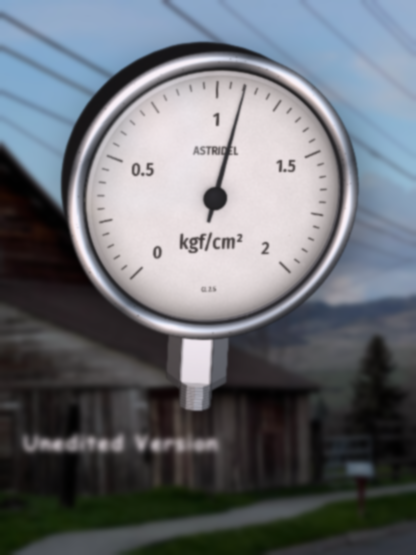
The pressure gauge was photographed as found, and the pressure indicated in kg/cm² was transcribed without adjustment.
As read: 1.1 kg/cm²
